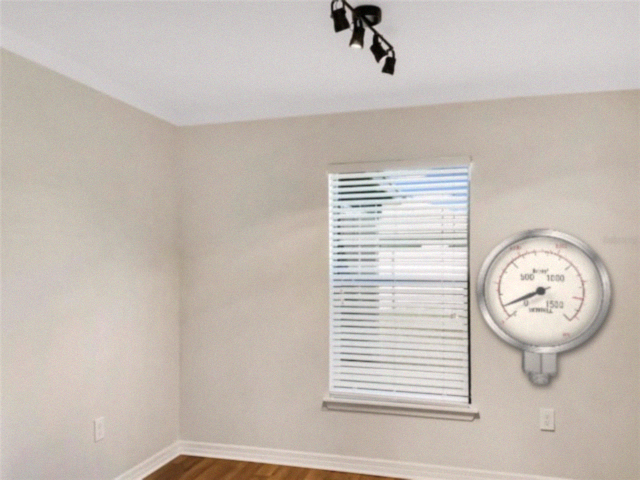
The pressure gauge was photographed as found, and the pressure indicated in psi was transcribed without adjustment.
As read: 100 psi
